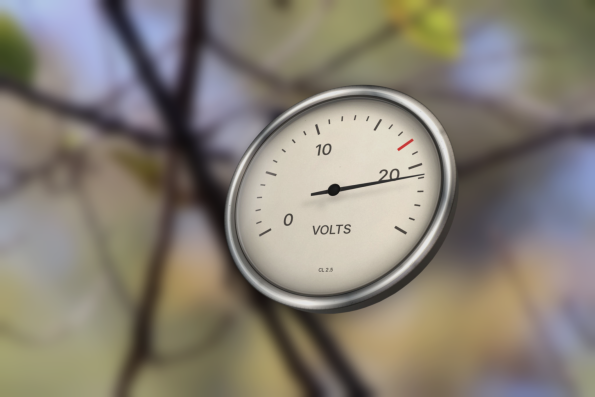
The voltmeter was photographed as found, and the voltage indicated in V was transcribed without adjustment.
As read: 21 V
